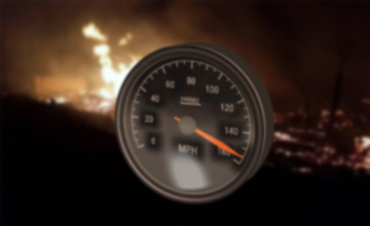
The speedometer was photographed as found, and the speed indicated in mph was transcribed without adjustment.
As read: 155 mph
